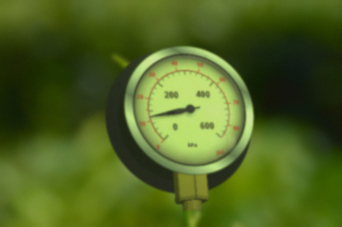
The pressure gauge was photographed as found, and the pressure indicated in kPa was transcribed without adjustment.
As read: 80 kPa
